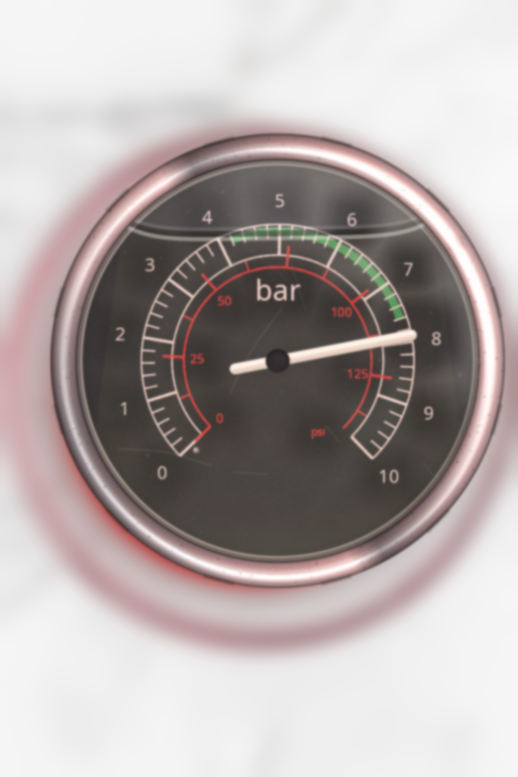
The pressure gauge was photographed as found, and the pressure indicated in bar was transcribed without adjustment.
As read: 7.9 bar
